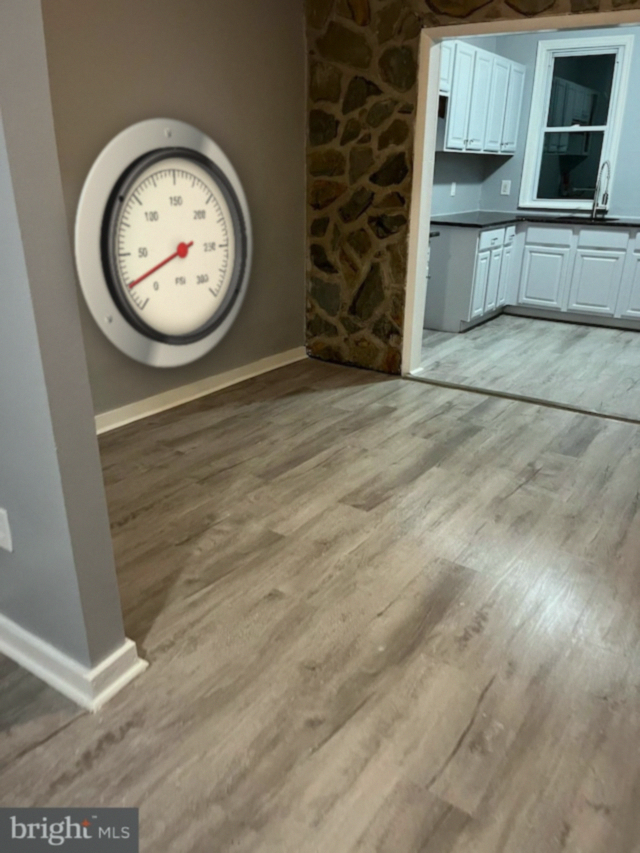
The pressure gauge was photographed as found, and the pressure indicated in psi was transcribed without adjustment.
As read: 25 psi
